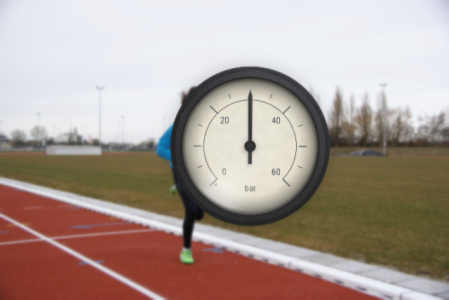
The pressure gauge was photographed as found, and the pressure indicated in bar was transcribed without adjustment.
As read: 30 bar
